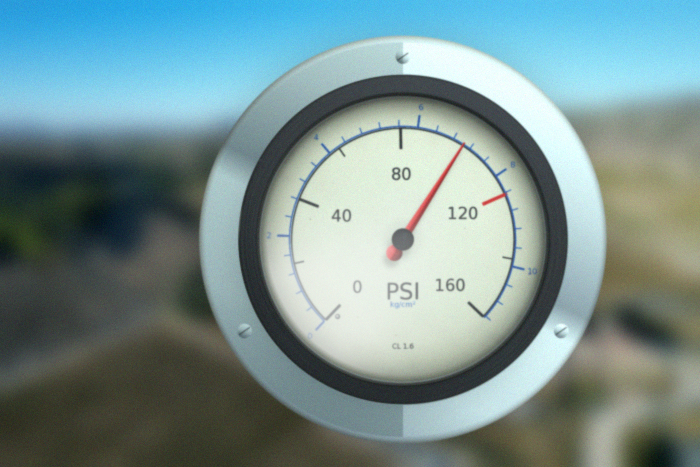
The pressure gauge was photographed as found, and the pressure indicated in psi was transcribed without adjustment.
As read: 100 psi
